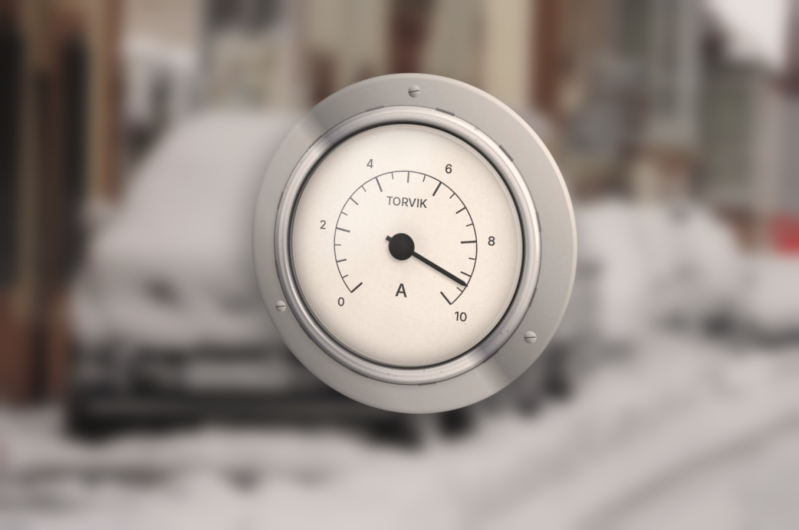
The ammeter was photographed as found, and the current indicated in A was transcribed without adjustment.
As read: 9.25 A
